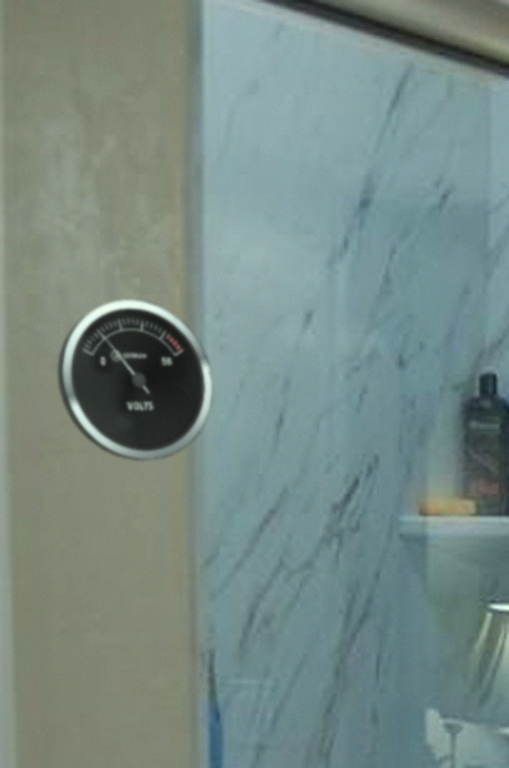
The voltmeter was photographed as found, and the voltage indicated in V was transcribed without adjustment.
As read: 10 V
